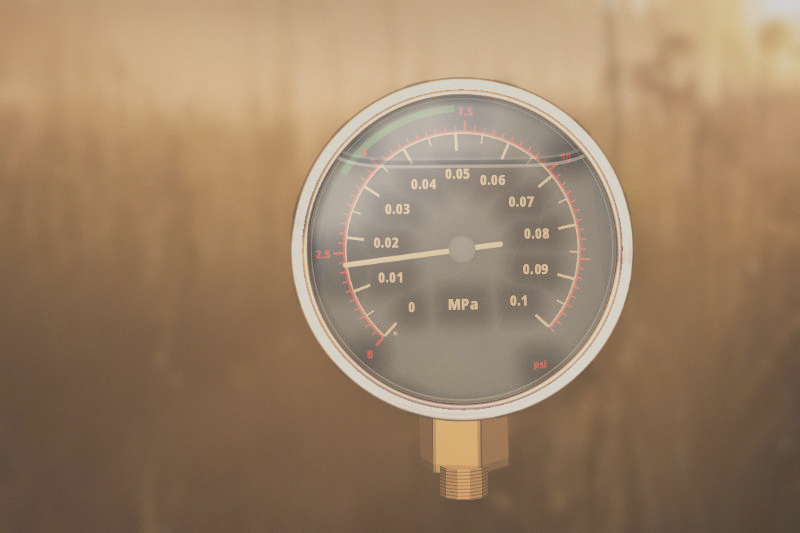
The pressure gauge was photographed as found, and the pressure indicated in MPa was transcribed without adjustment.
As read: 0.015 MPa
